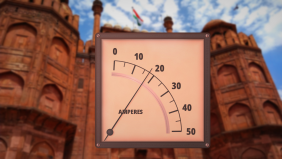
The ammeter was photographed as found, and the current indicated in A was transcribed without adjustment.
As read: 17.5 A
